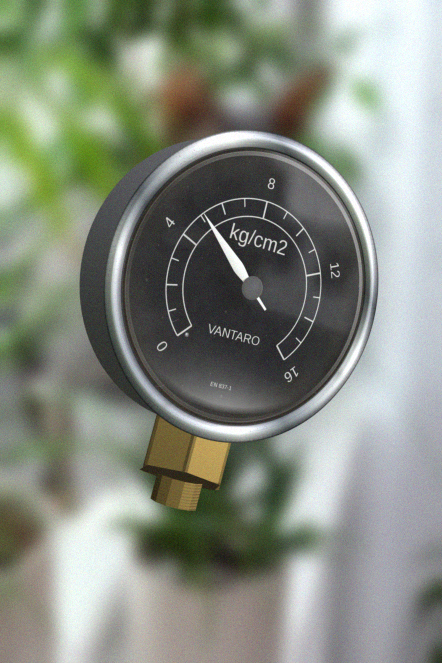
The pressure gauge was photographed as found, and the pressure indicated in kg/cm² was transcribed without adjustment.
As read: 5 kg/cm²
